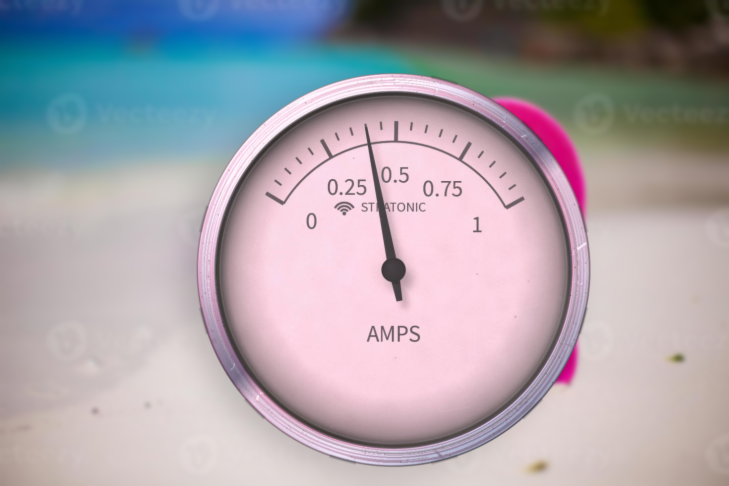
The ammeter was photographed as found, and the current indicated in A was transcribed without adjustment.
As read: 0.4 A
